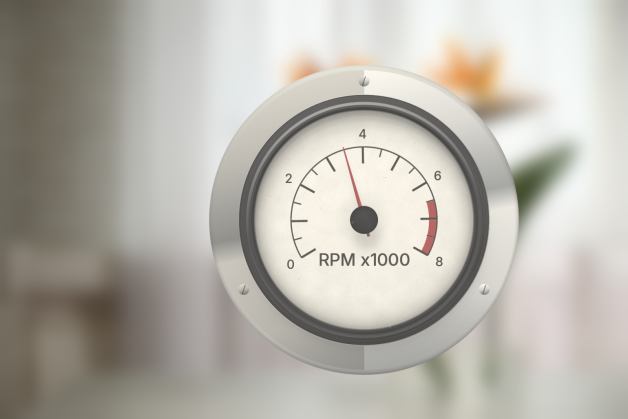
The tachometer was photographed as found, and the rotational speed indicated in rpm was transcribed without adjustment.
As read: 3500 rpm
